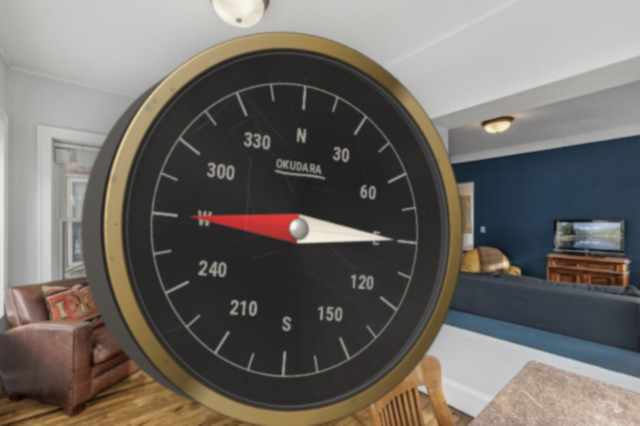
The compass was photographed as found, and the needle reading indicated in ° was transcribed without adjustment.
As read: 270 °
